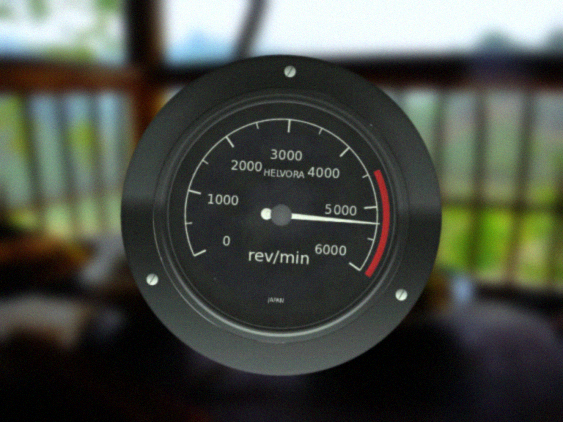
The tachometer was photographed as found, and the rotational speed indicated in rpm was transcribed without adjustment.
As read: 5250 rpm
